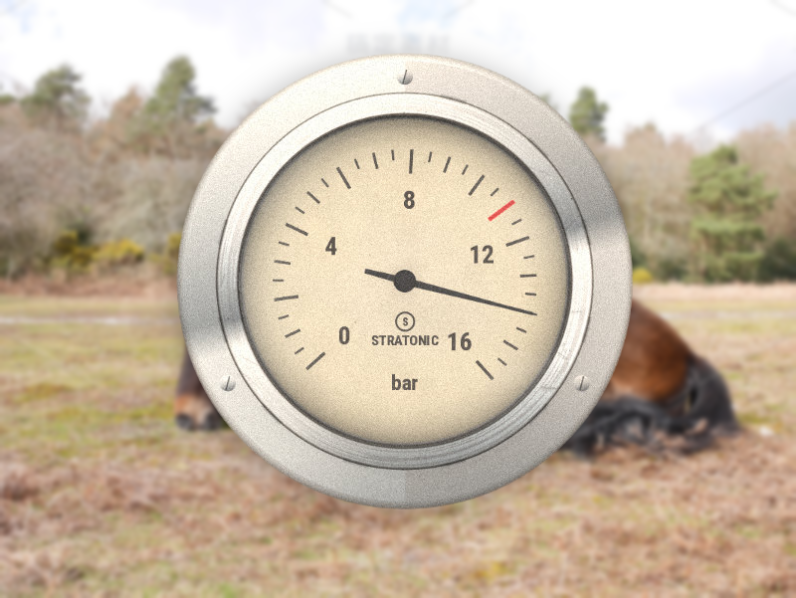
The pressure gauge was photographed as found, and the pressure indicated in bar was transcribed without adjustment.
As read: 14 bar
